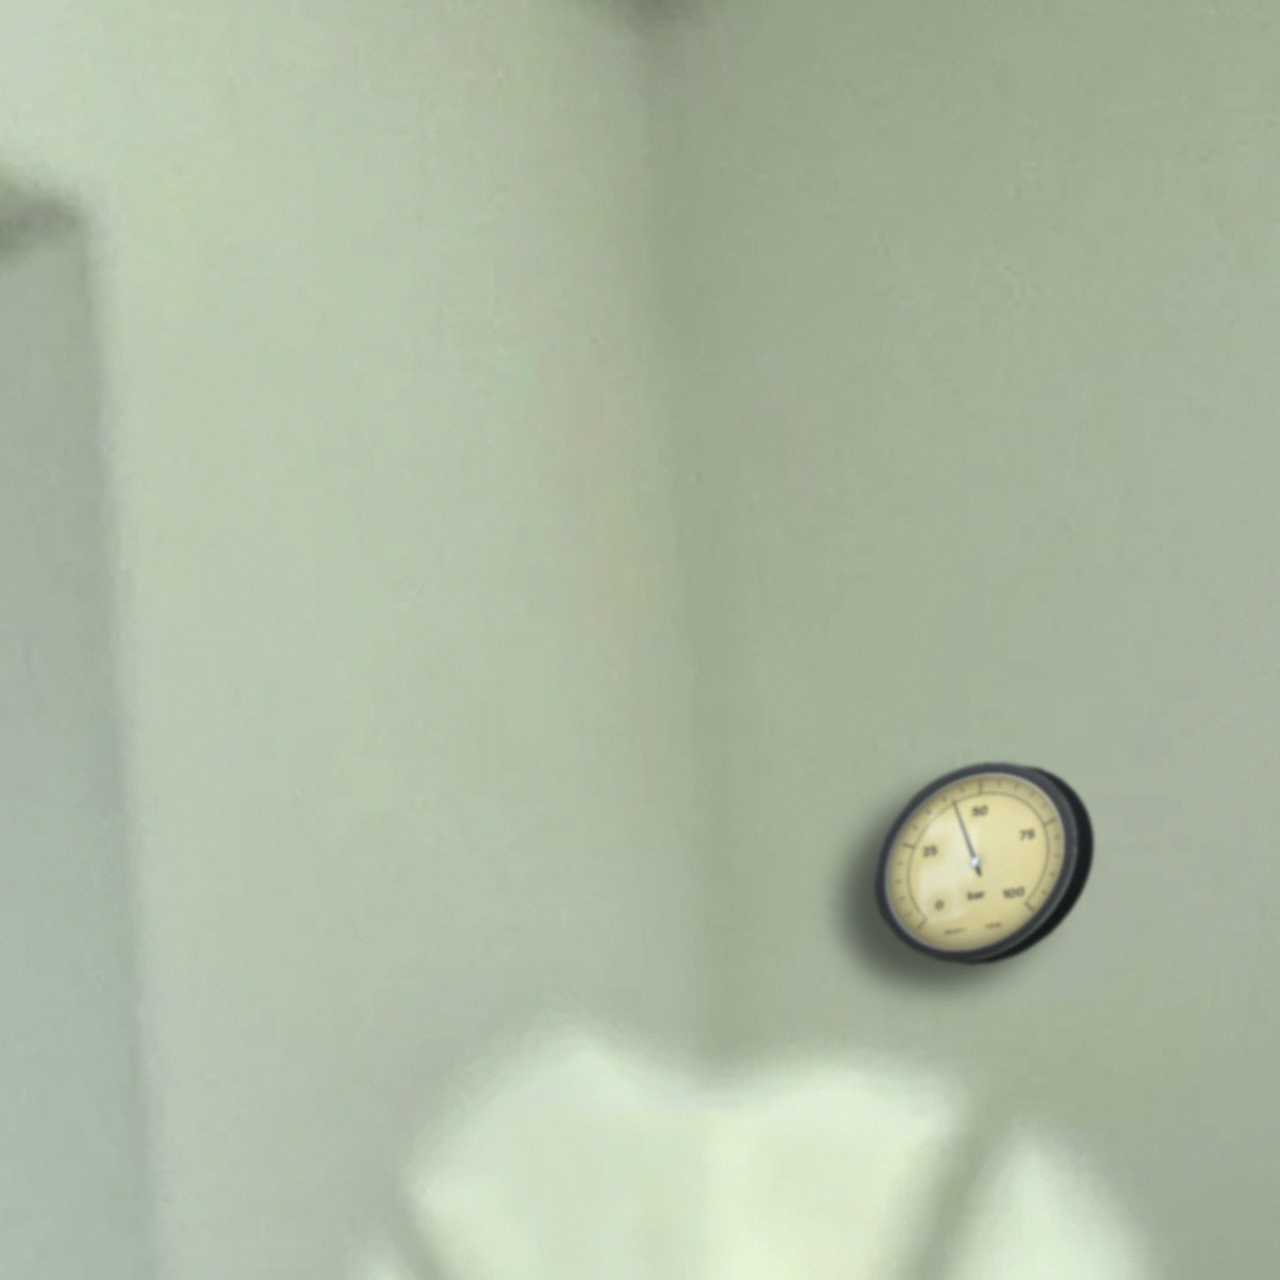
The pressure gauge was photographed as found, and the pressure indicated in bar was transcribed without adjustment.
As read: 42.5 bar
